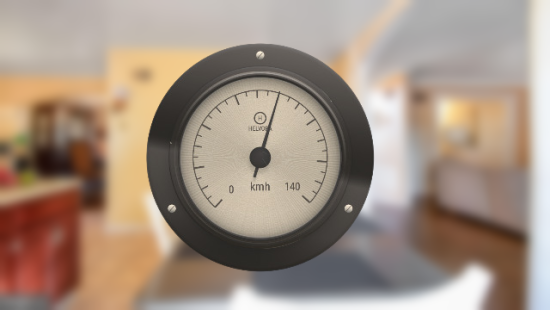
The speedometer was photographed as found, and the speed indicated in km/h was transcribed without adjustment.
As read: 80 km/h
